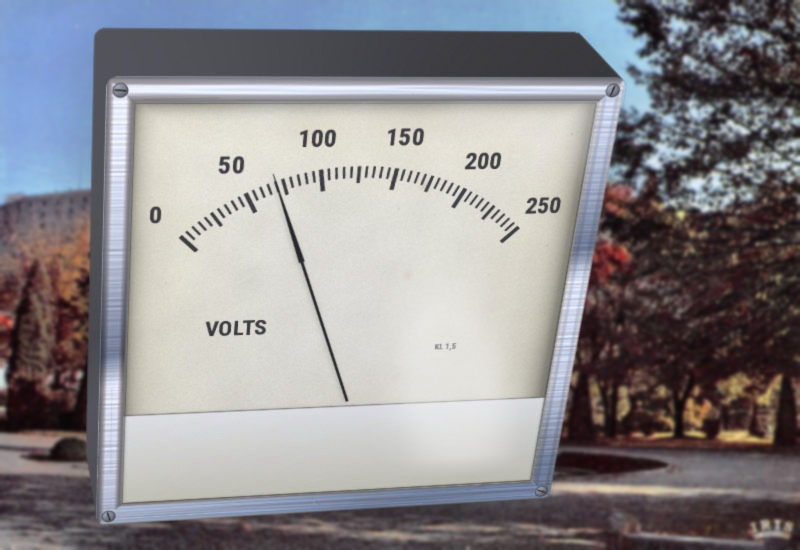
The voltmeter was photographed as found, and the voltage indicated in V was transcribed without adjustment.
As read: 70 V
